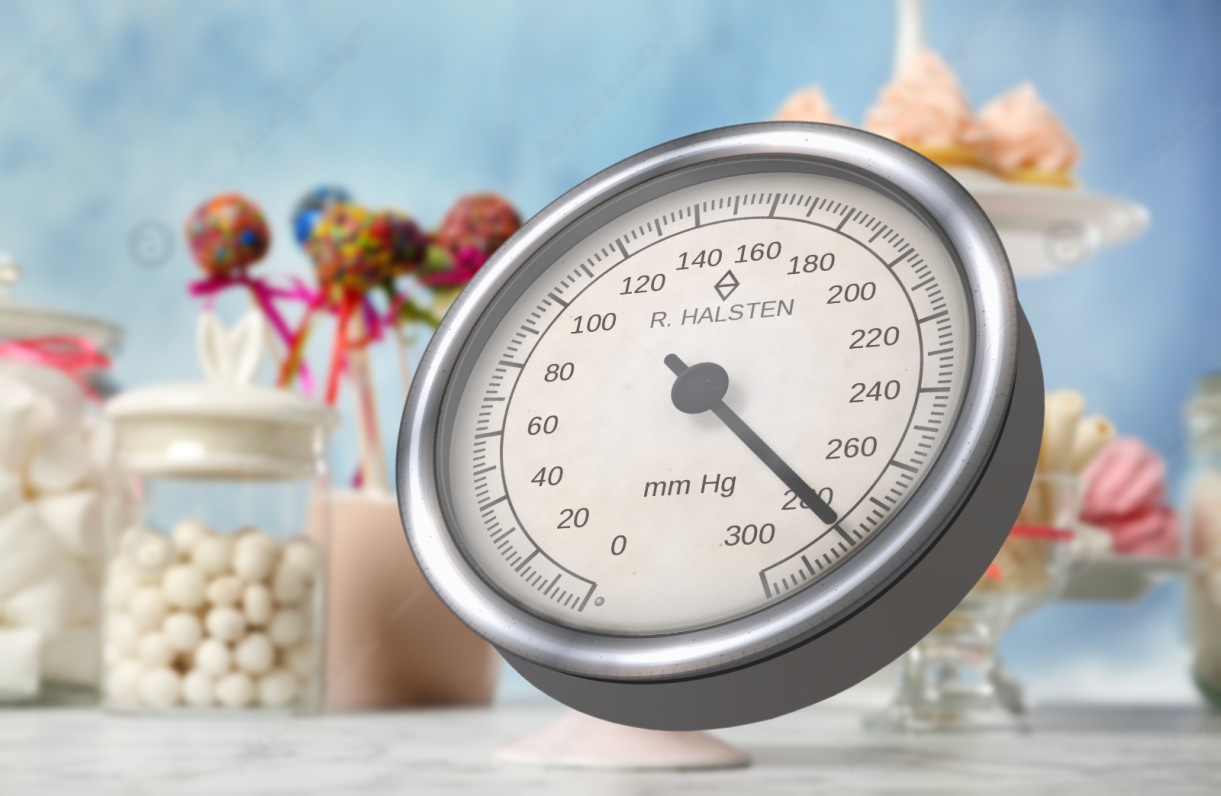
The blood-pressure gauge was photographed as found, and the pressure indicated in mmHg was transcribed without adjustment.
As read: 280 mmHg
